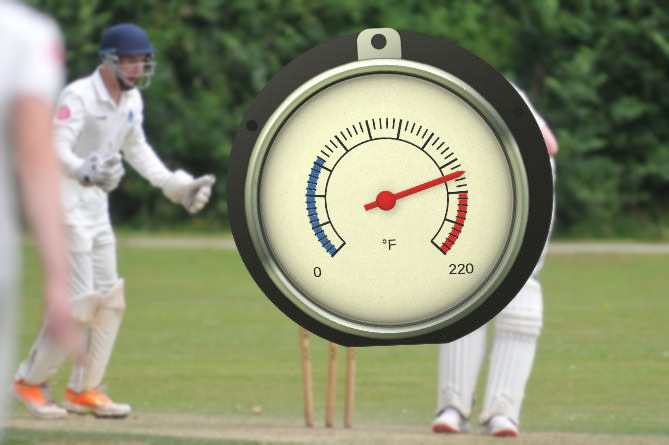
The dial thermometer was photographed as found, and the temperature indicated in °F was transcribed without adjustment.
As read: 168 °F
